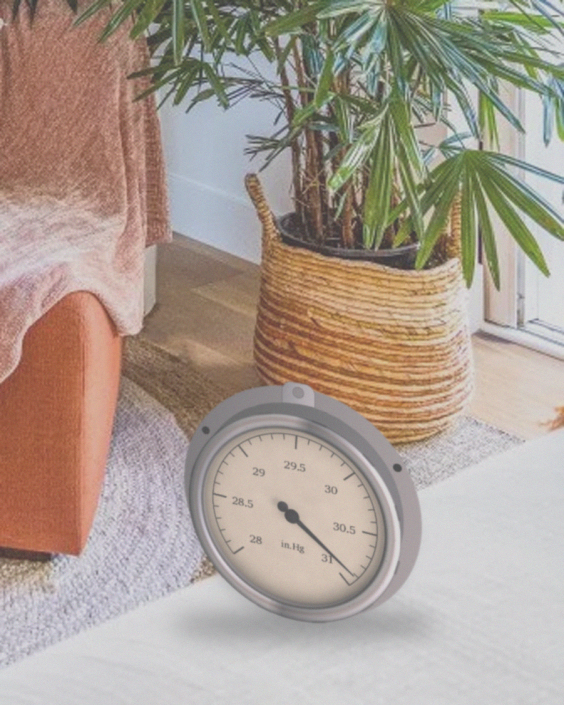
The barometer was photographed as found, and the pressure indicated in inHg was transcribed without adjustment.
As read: 30.9 inHg
